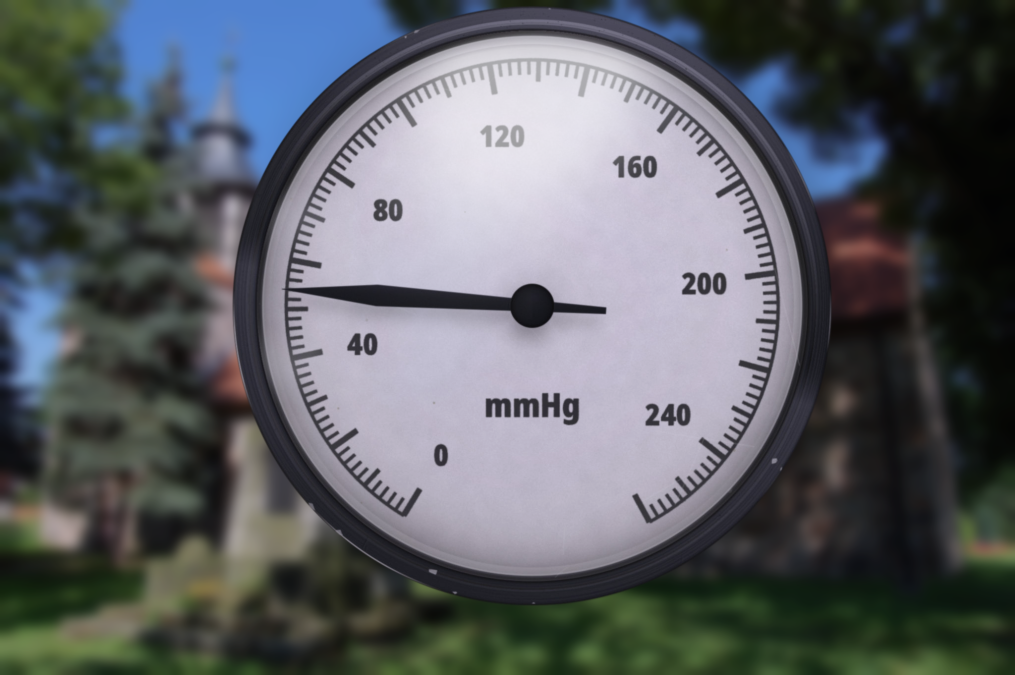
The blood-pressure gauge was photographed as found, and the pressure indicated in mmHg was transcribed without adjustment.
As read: 54 mmHg
